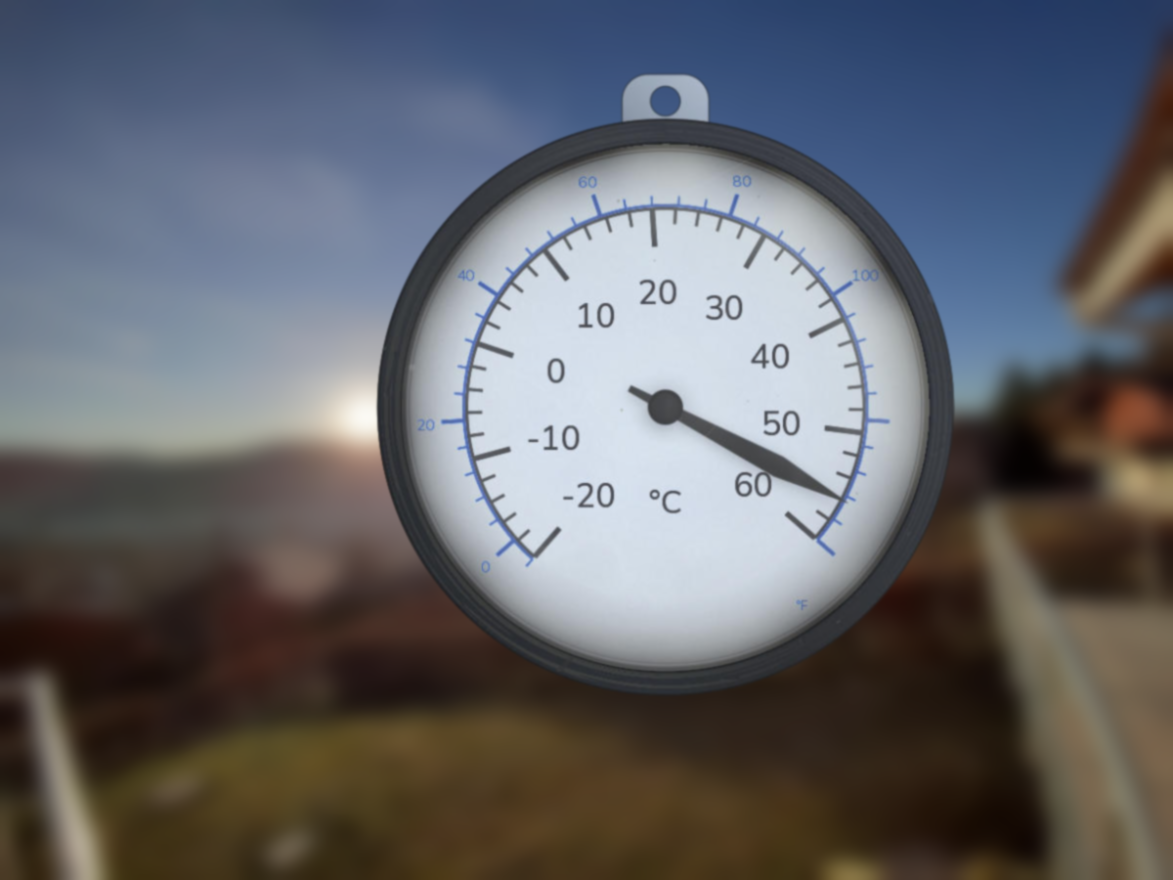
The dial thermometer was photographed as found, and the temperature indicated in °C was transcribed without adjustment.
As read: 56 °C
